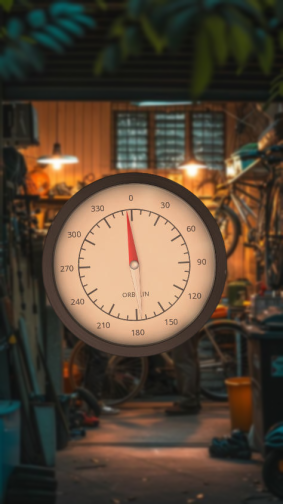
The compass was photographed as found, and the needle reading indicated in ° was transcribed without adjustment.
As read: 355 °
